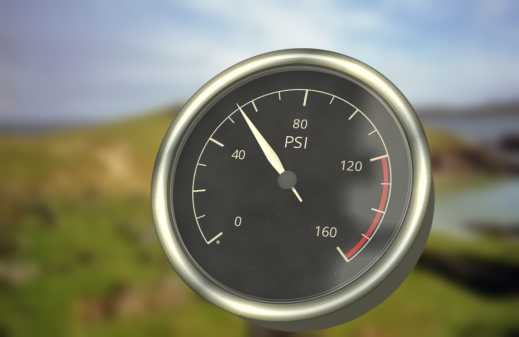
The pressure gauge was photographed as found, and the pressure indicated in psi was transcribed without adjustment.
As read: 55 psi
